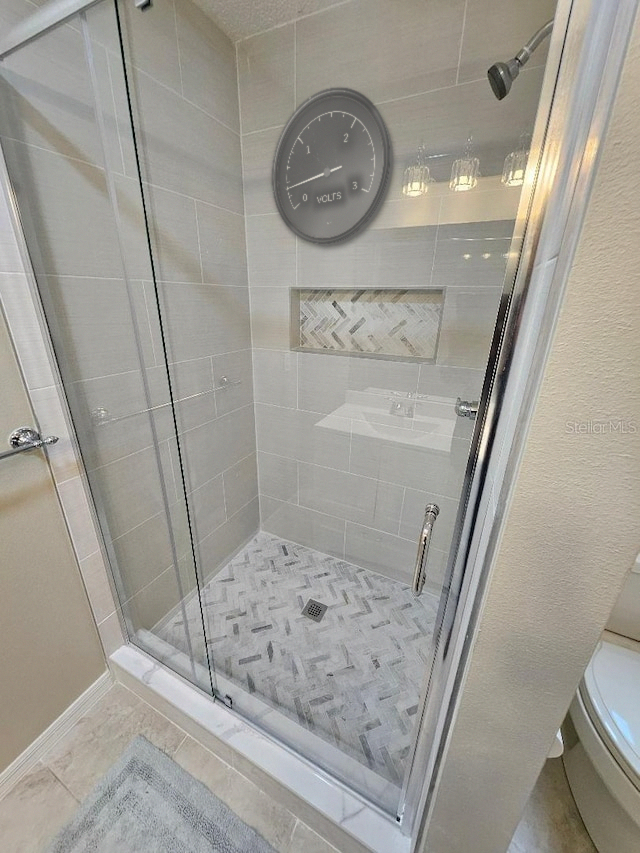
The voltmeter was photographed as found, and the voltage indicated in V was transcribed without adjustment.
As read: 0.3 V
